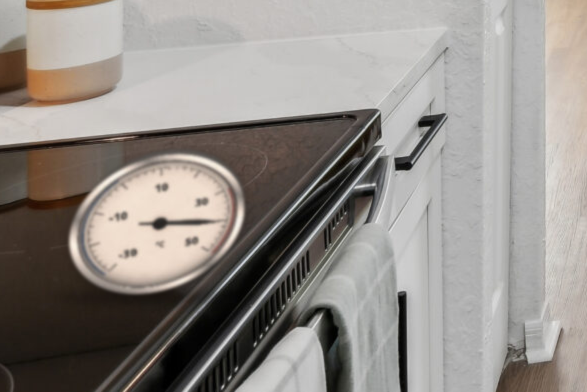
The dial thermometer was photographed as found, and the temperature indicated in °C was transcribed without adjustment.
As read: 40 °C
